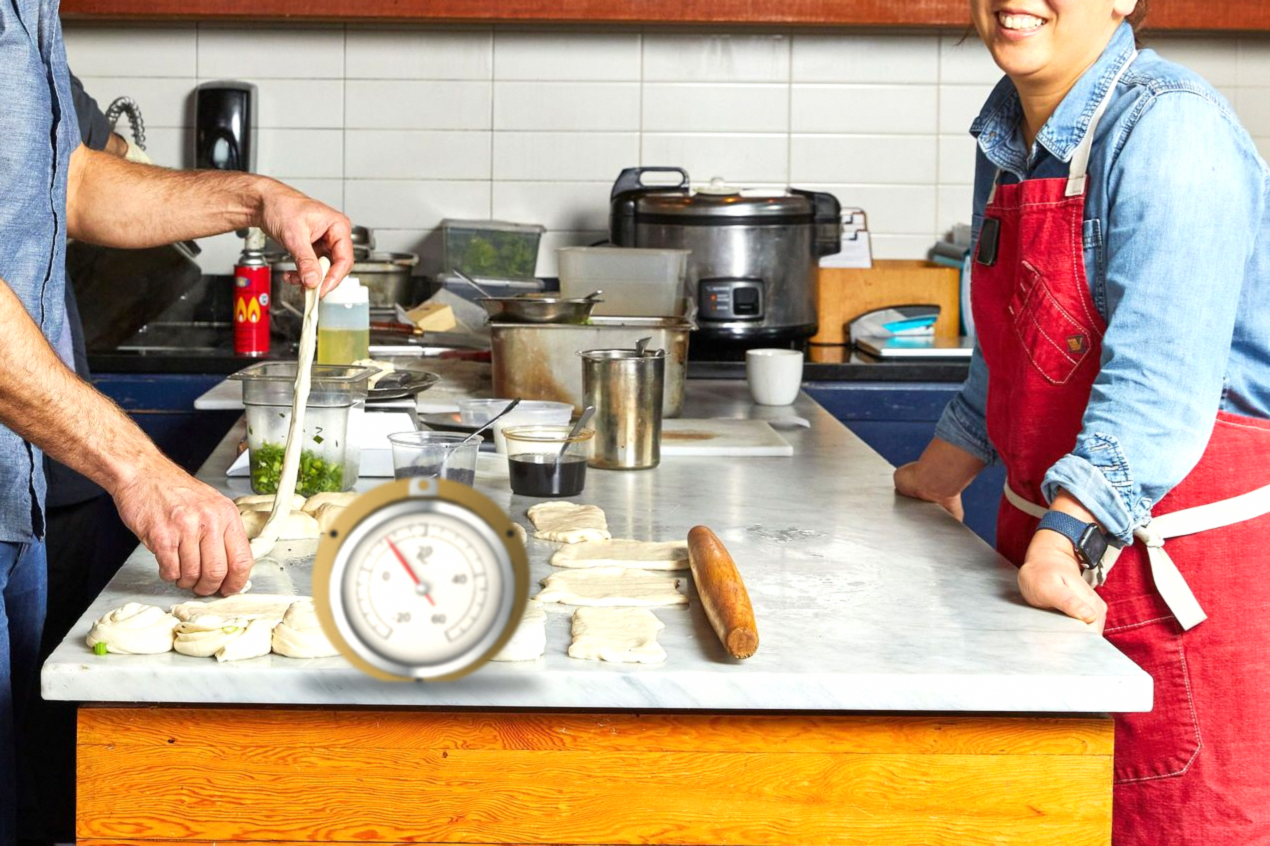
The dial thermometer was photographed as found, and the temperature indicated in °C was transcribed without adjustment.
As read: 10 °C
